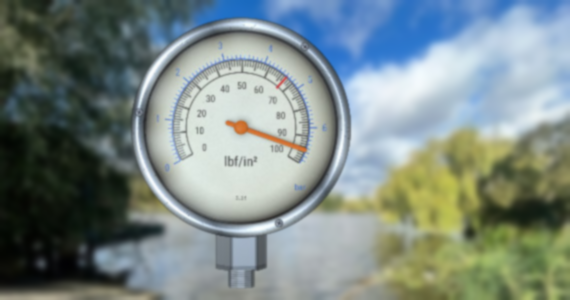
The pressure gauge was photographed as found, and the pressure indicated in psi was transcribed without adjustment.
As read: 95 psi
